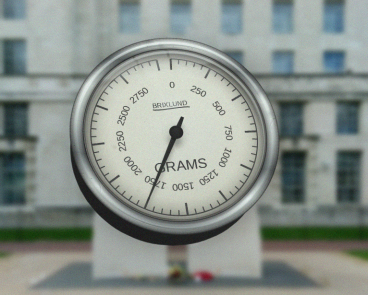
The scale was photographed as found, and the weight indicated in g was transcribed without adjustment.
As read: 1750 g
